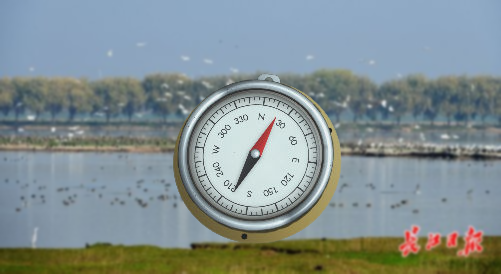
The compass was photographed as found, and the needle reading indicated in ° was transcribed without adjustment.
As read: 20 °
